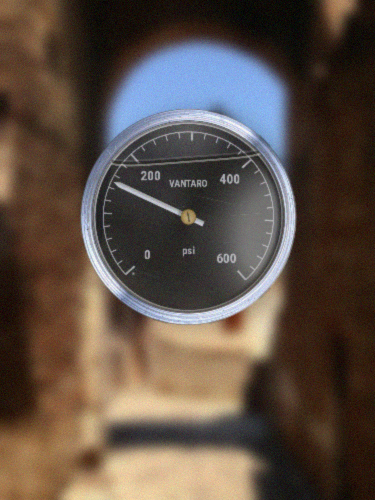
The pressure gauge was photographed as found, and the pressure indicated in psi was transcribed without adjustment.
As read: 150 psi
